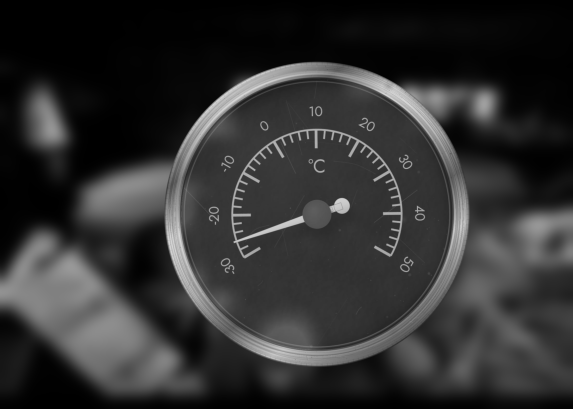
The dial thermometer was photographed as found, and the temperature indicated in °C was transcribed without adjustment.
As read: -26 °C
